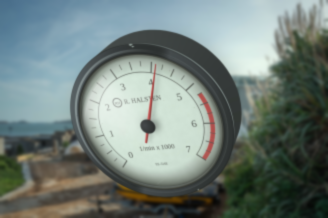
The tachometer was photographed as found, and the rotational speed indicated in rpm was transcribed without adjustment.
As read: 4125 rpm
